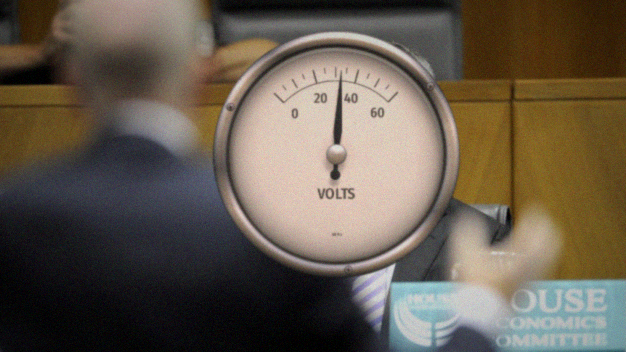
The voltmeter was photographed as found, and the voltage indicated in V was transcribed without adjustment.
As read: 32.5 V
